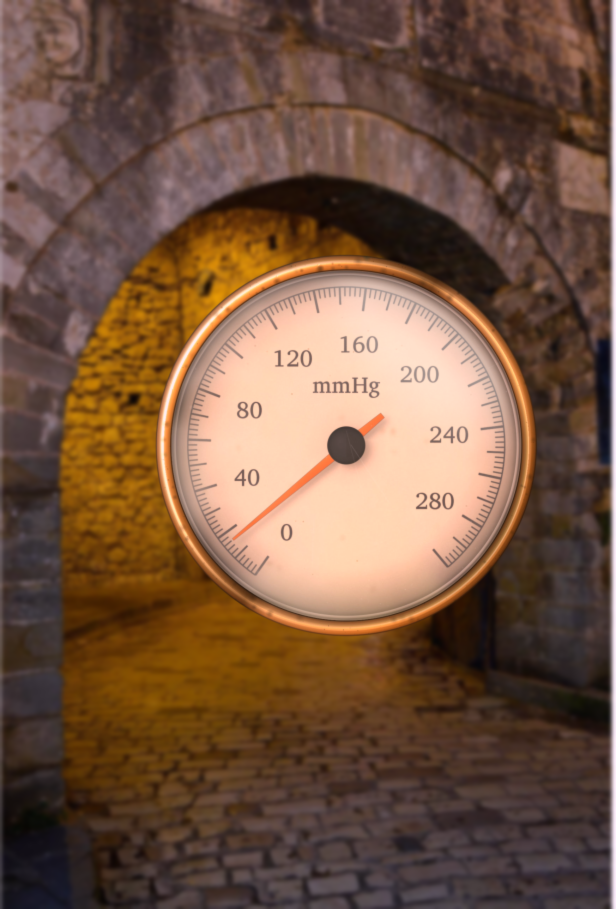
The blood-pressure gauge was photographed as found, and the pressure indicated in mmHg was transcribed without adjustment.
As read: 16 mmHg
